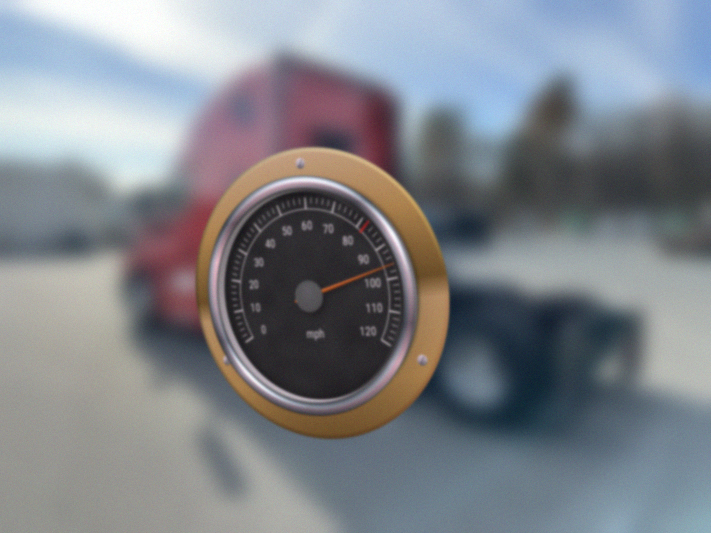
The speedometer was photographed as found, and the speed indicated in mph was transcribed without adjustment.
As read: 96 mph
